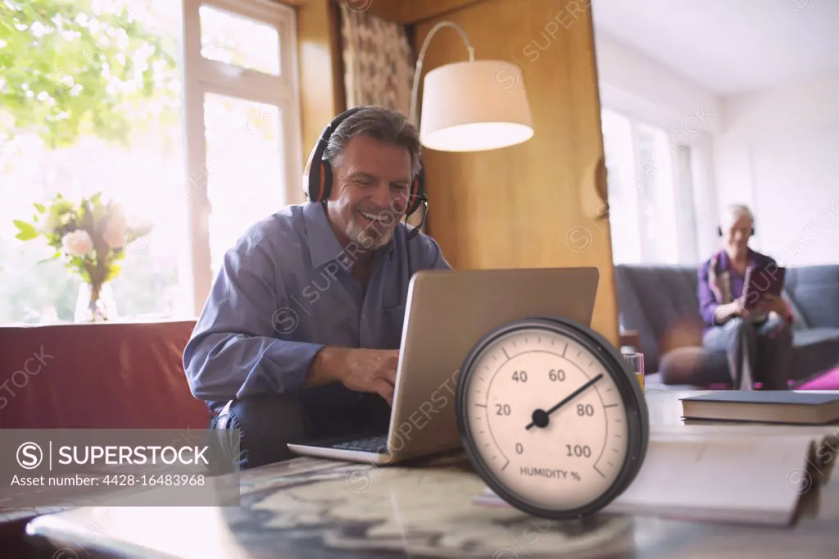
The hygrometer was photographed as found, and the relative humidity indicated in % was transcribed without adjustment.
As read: 72 %
